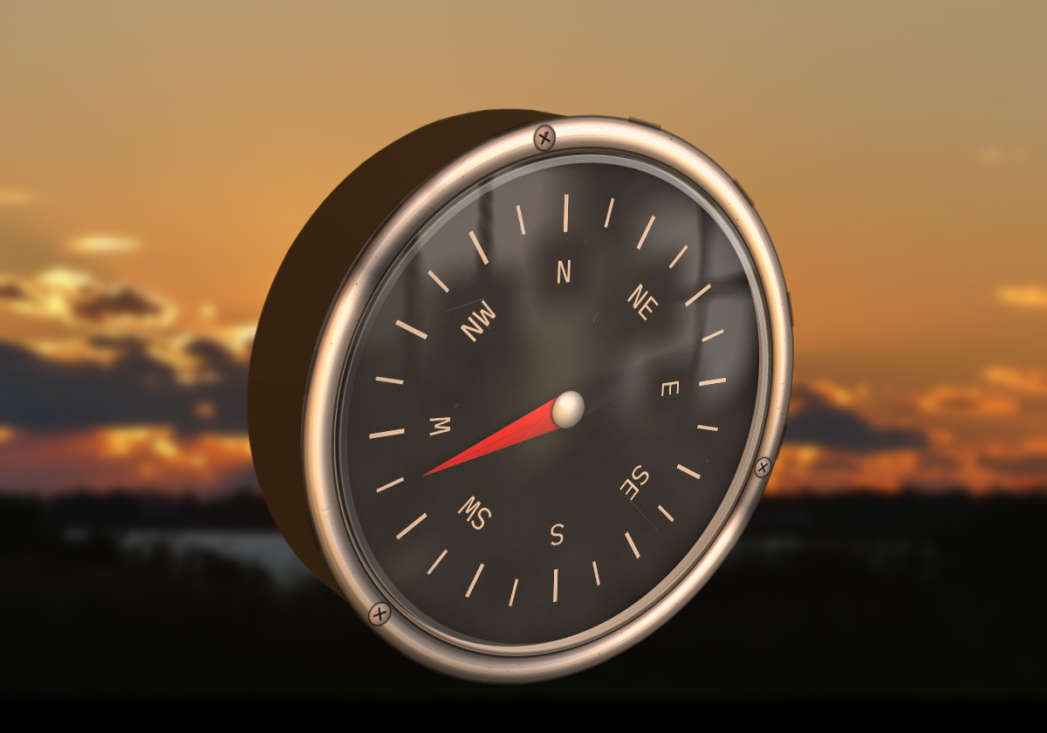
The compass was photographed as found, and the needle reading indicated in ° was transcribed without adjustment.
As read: 255 °
